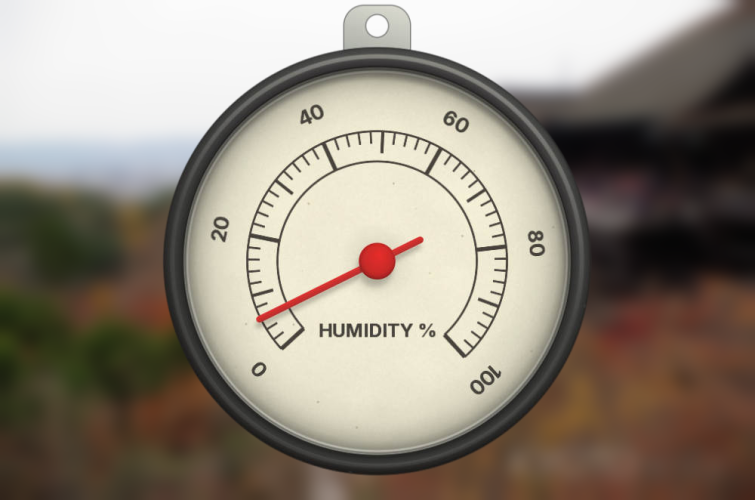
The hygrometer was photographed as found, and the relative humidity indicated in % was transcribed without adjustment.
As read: 6 %
